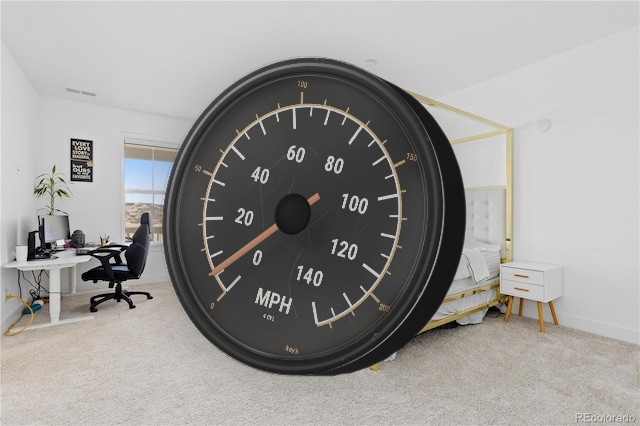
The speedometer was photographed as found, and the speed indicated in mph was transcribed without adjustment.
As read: 5 mph
